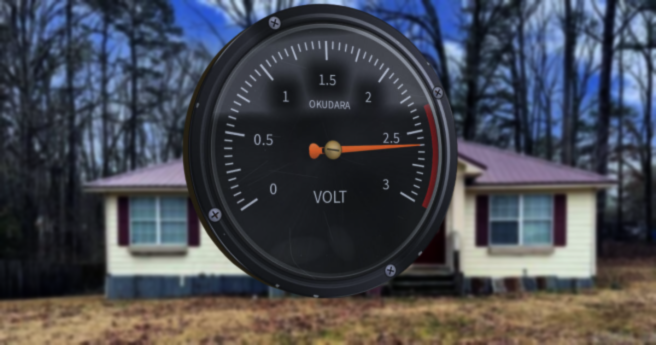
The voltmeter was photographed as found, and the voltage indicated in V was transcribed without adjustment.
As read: 2.6 V
